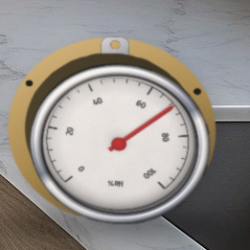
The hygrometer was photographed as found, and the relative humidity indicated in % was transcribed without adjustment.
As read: 68 %
